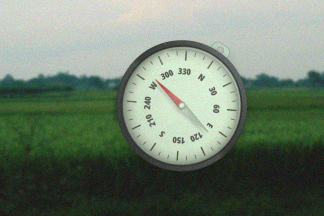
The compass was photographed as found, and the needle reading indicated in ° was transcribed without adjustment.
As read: 280 °
